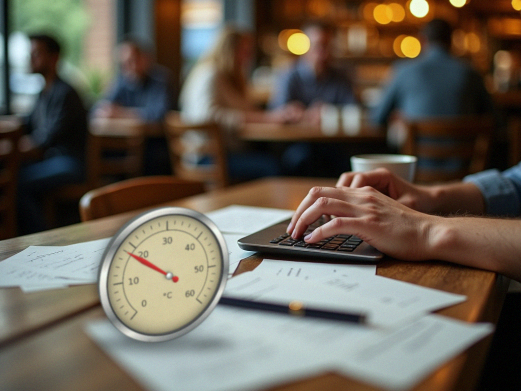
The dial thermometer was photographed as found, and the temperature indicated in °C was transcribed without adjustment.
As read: 18 °C
